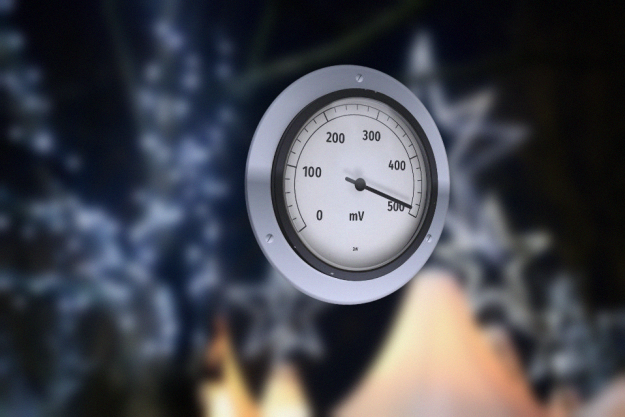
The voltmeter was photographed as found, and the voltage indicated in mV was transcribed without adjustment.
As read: 490 mV
